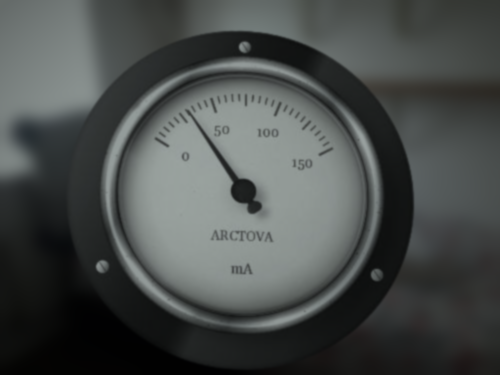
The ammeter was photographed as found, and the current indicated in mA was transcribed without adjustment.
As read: 30 mA
